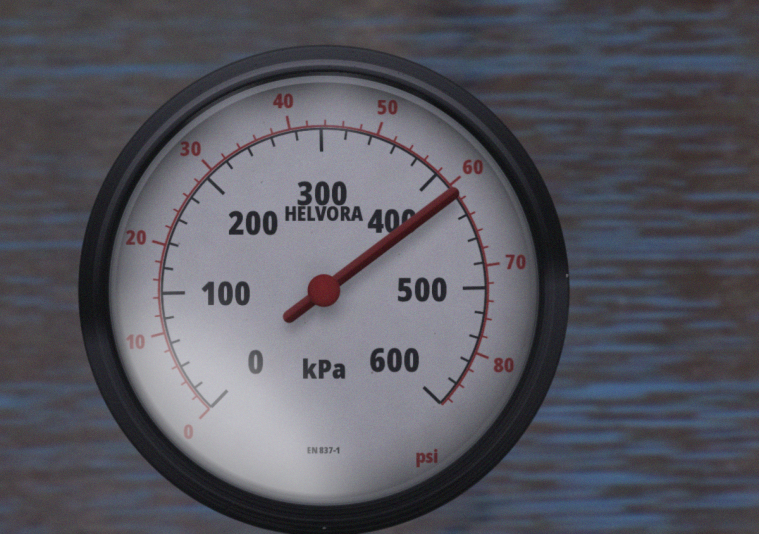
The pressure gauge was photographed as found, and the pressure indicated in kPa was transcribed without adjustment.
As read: 420 kPa
